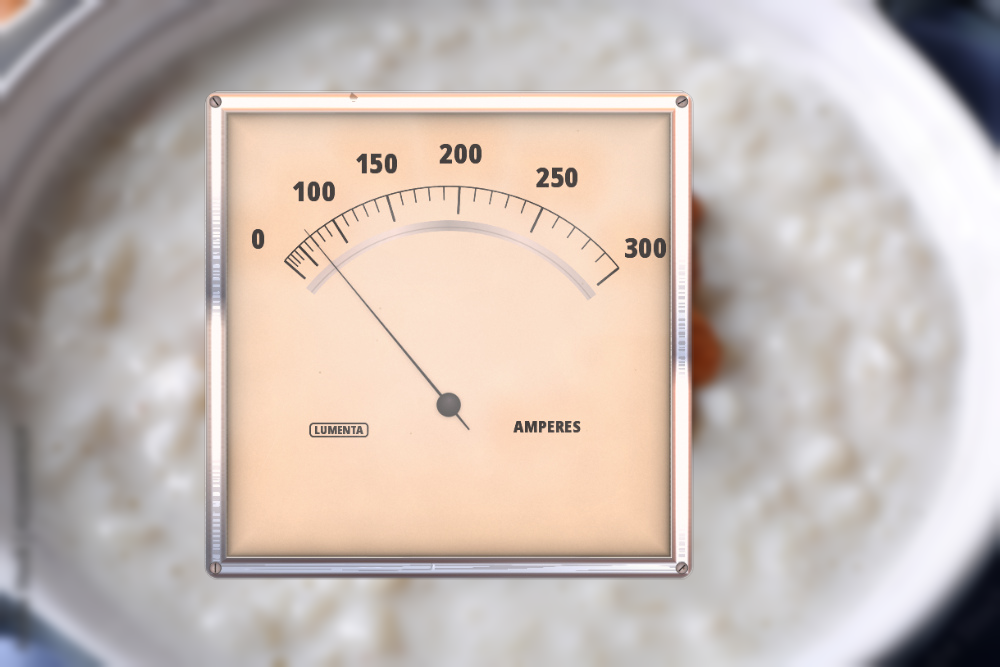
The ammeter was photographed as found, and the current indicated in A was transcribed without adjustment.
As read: 70 A
